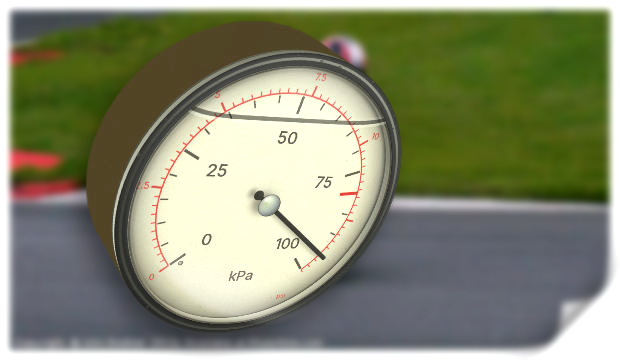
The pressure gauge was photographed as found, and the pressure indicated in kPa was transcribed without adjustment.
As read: 95 kPa
